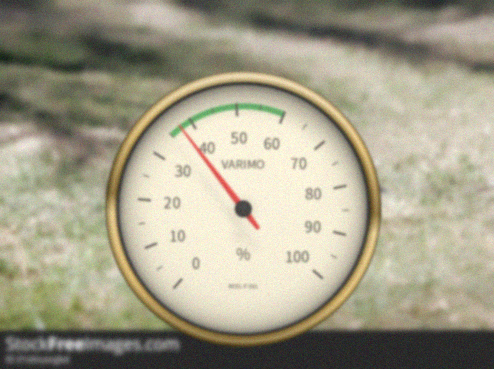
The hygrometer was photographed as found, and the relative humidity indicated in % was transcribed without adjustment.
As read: 37.5 %
